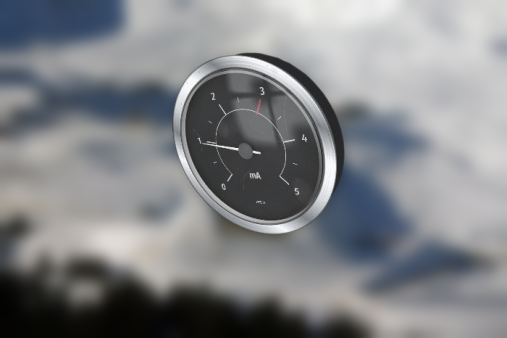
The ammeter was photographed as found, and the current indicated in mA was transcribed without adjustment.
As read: 1 mA
